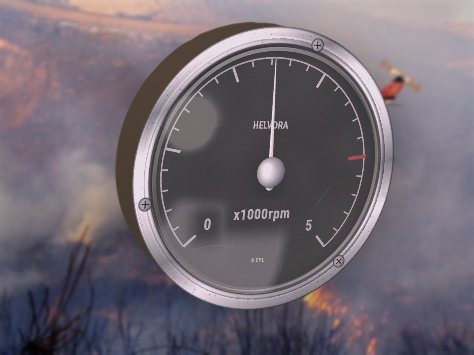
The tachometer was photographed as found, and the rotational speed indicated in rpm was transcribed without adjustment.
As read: 2400 rpm
